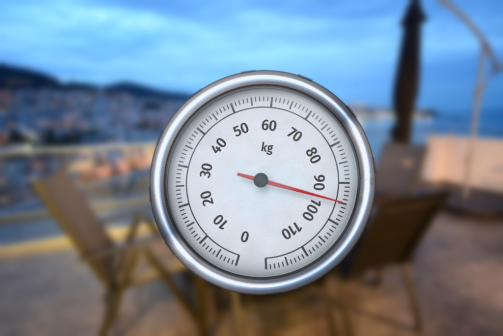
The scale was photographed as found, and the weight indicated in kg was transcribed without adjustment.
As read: 95 kg
